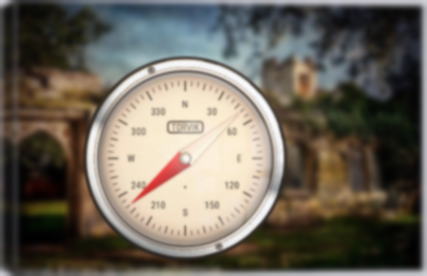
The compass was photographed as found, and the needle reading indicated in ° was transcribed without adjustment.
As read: 230 °
